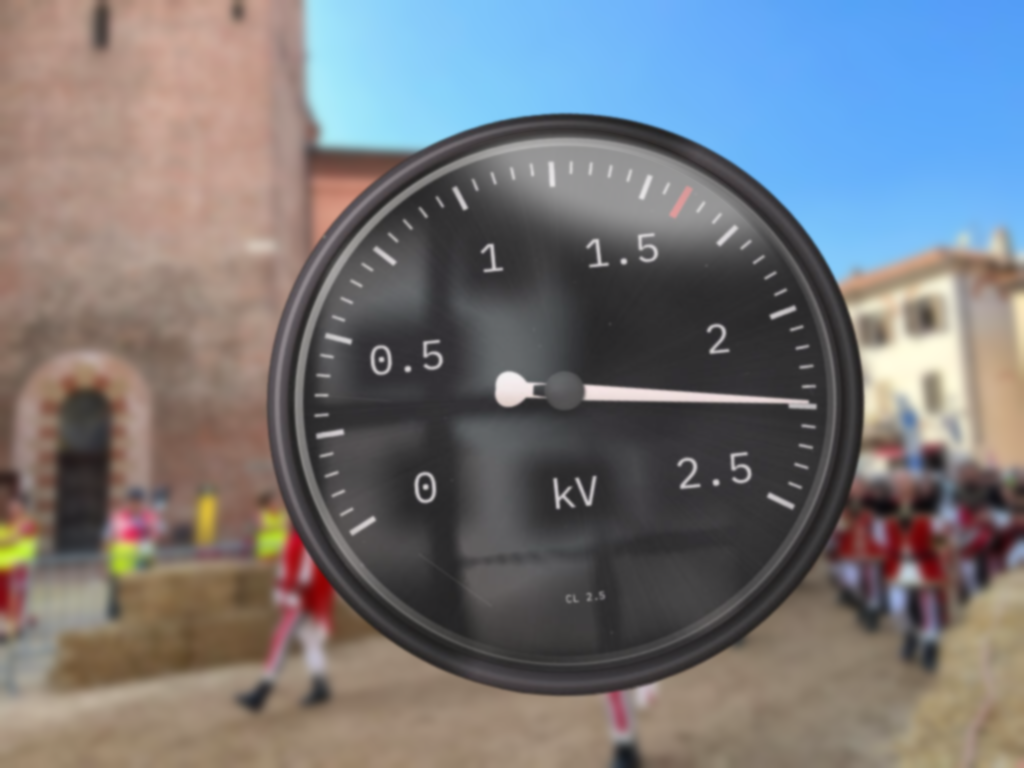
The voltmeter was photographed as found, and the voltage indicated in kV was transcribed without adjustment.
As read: 2.25 kV
